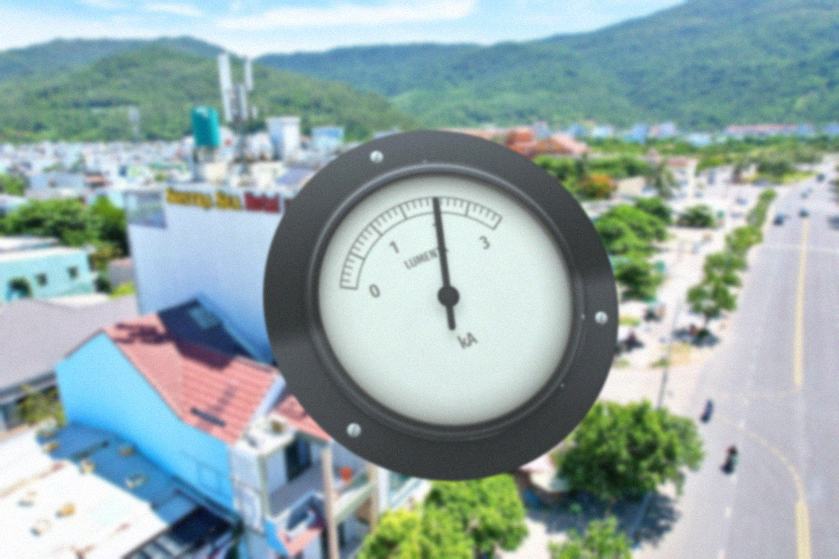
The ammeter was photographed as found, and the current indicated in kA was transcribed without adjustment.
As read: 2 kA
